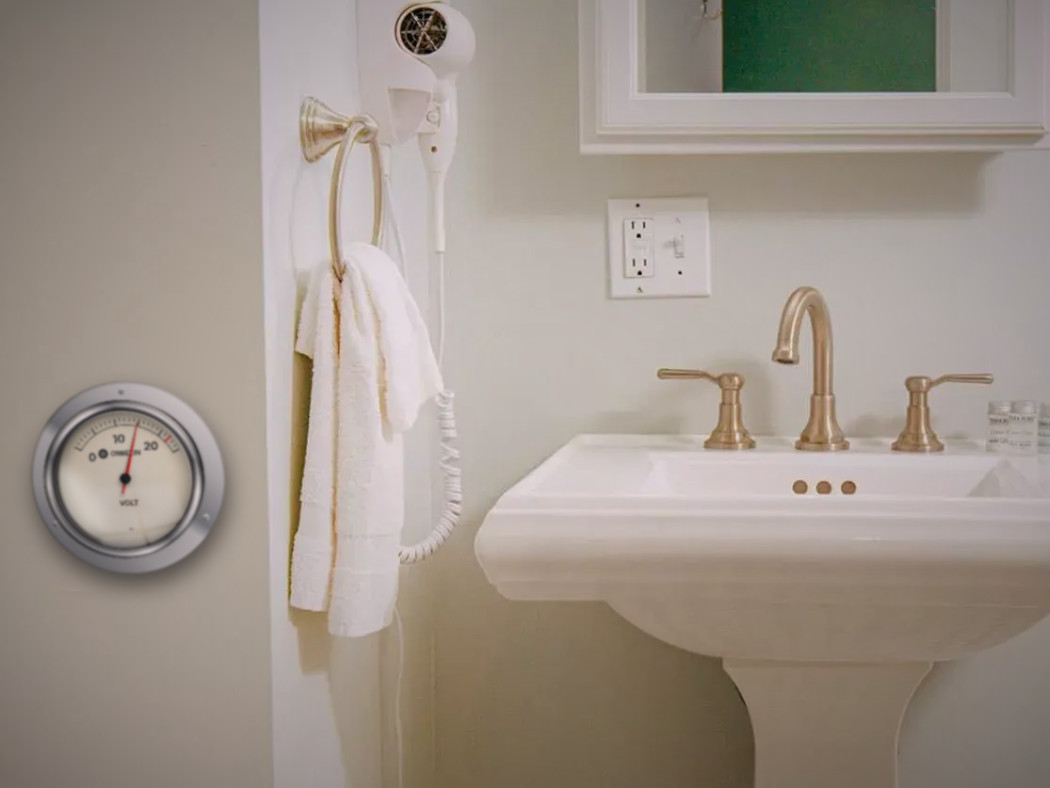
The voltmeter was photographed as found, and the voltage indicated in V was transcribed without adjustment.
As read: 15 V
